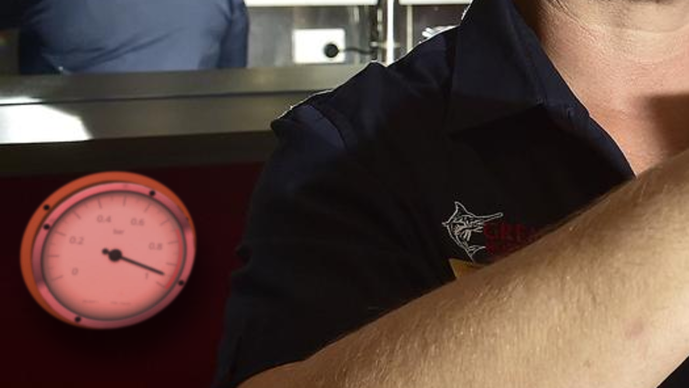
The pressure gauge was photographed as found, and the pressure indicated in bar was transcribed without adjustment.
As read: 0.95 bar
